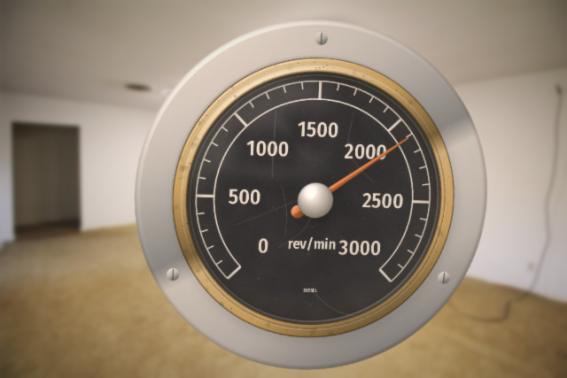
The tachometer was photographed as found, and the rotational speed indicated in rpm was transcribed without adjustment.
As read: 2100 rpm
